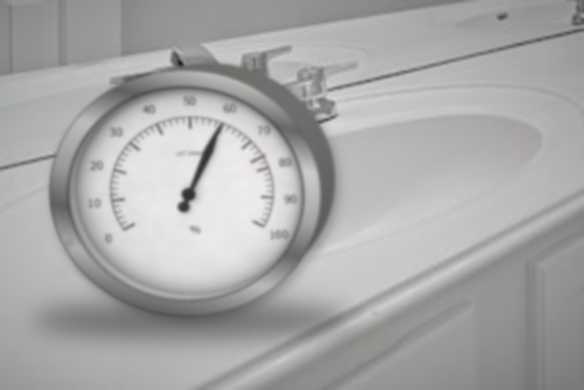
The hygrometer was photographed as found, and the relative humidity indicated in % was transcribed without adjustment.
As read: 60 %
